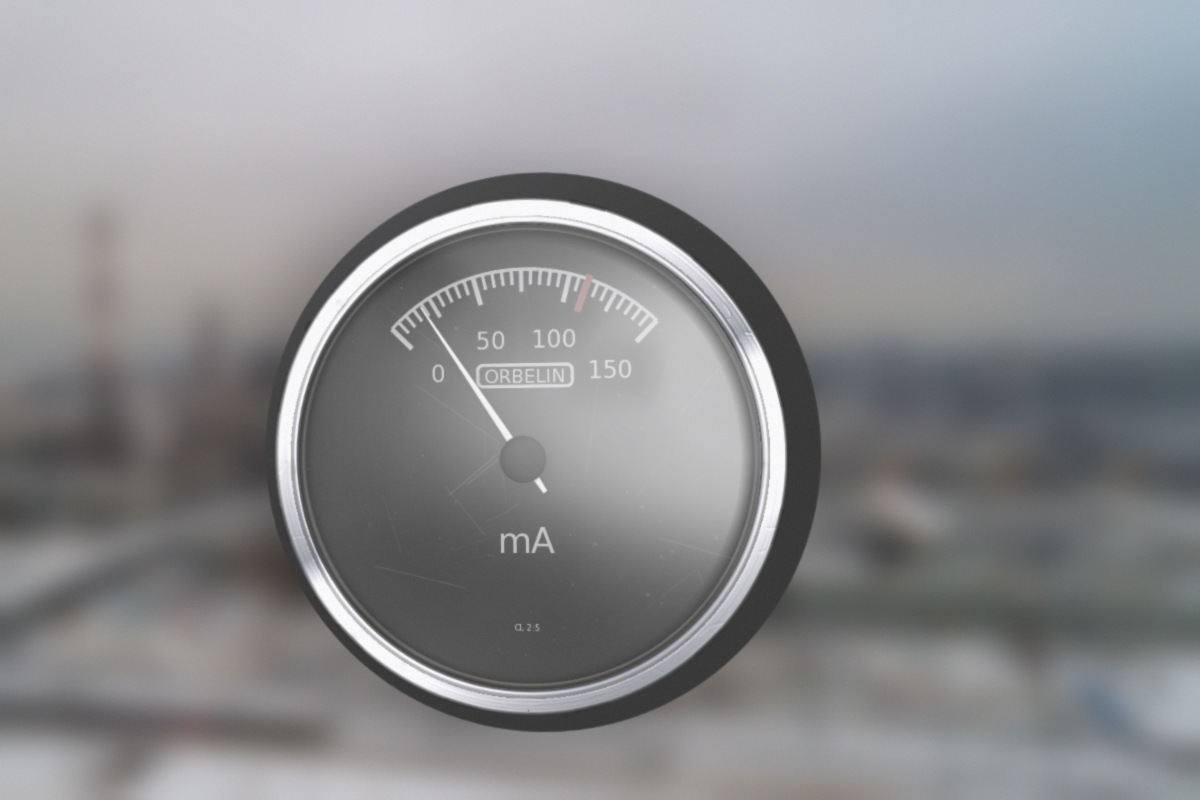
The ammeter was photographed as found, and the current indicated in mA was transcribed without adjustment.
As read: 20 mA
